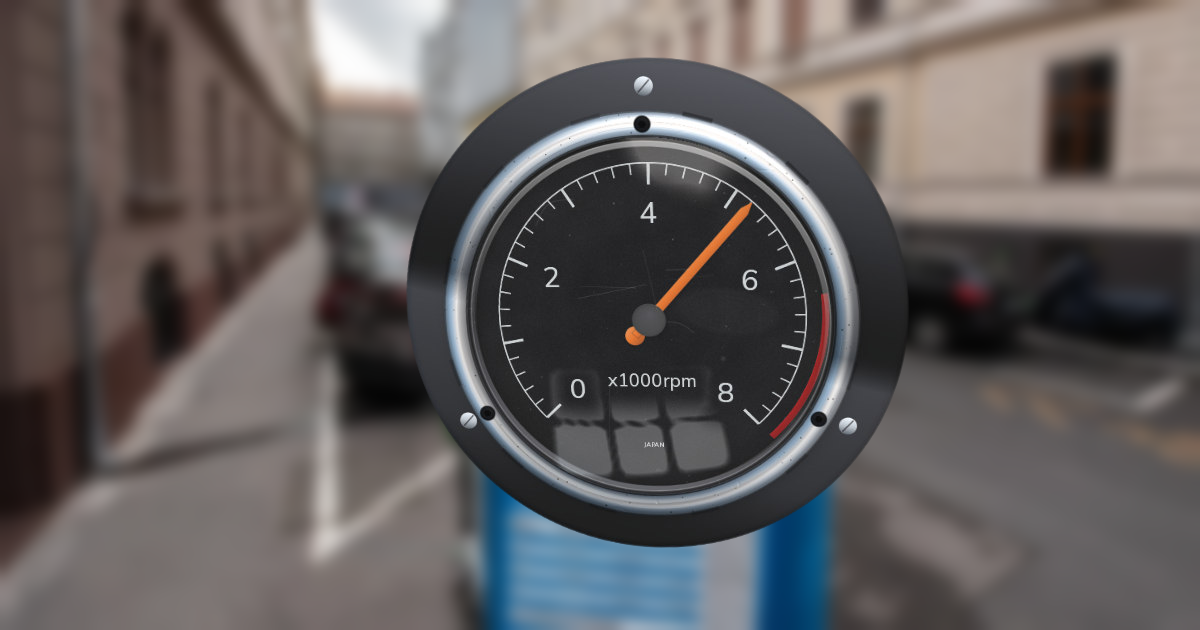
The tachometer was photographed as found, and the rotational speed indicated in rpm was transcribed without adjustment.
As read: 5200 rpm
